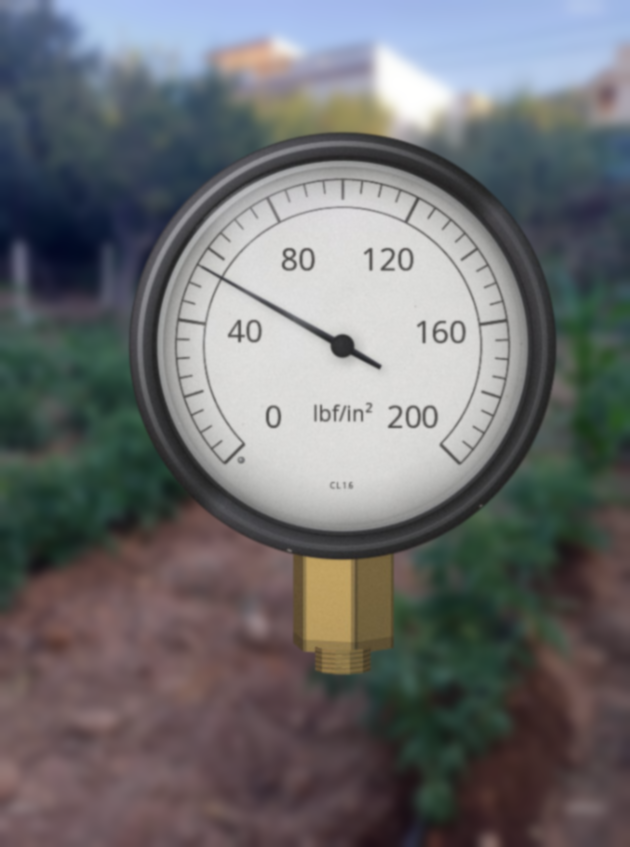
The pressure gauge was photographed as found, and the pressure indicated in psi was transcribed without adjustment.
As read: 55 psi
